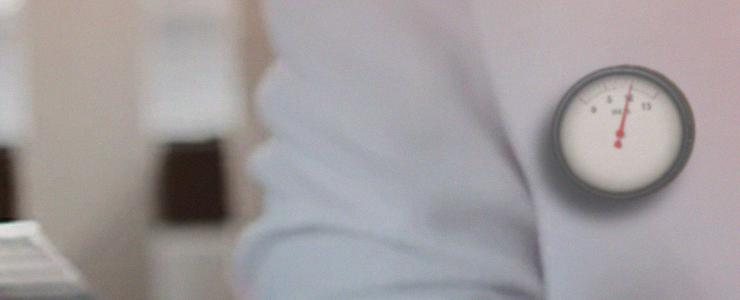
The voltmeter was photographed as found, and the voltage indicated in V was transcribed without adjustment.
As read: 10 V
